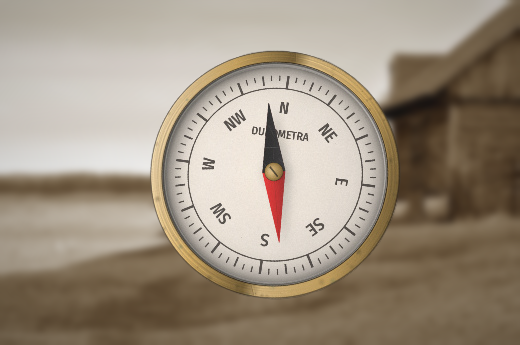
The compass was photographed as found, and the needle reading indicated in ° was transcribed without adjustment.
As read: 167.5 °
